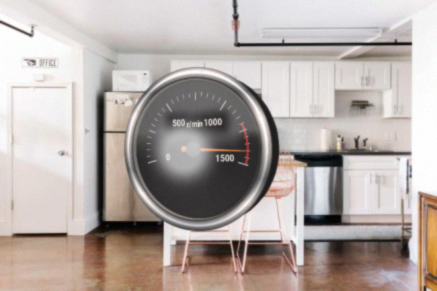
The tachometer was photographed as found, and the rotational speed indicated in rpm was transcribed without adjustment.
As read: 1400 rpm
